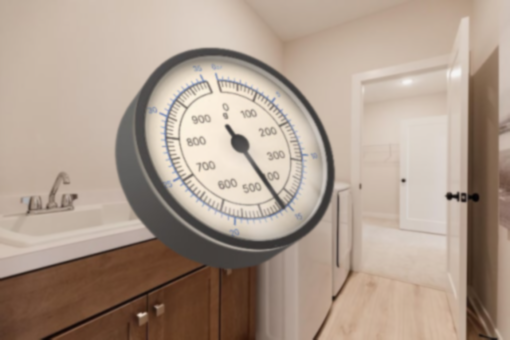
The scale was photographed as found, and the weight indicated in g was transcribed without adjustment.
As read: 450 g
